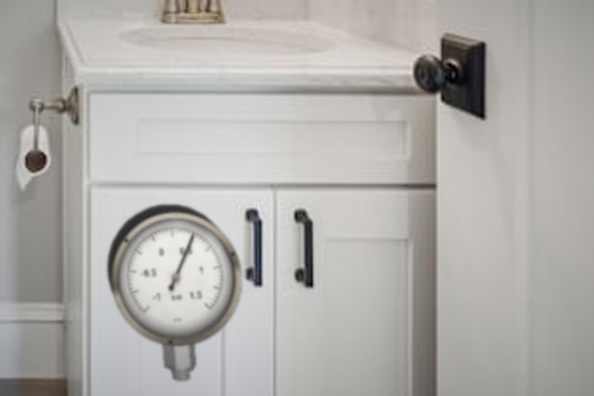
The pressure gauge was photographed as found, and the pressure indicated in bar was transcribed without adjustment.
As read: 0.5 bar
